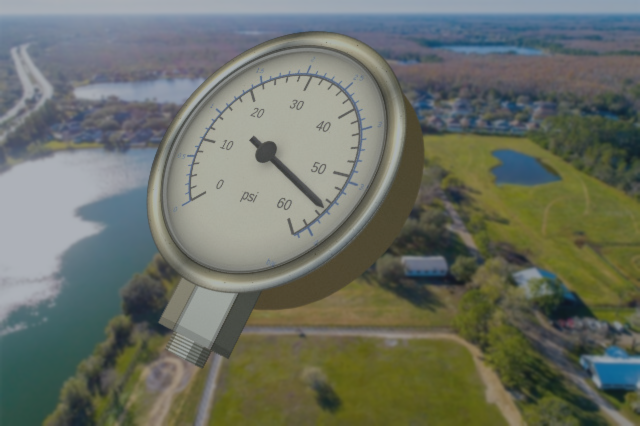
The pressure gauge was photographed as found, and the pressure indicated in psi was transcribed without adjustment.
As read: 55 psi
